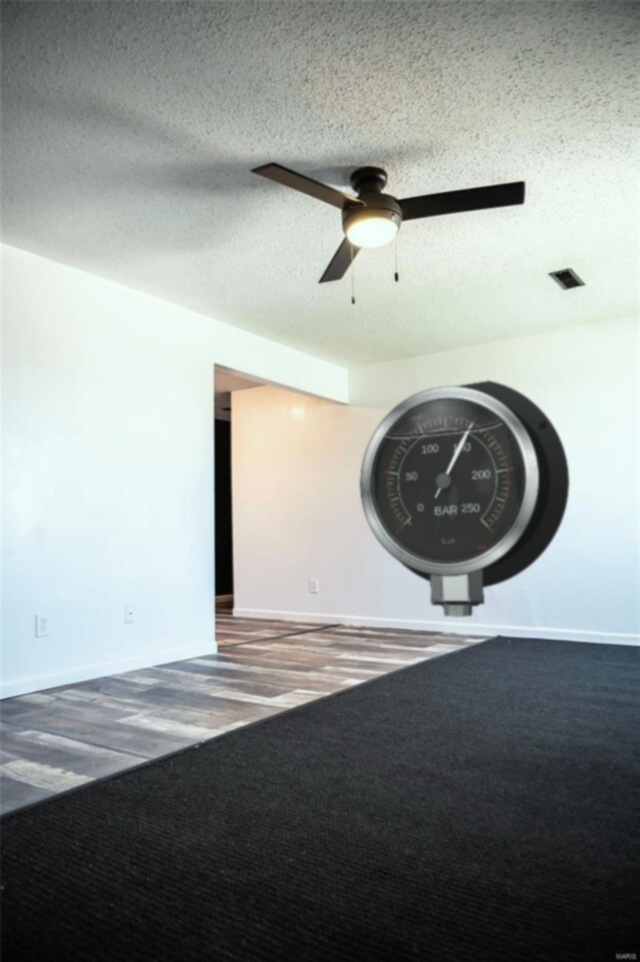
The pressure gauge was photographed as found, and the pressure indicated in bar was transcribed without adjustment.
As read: 150 bar
